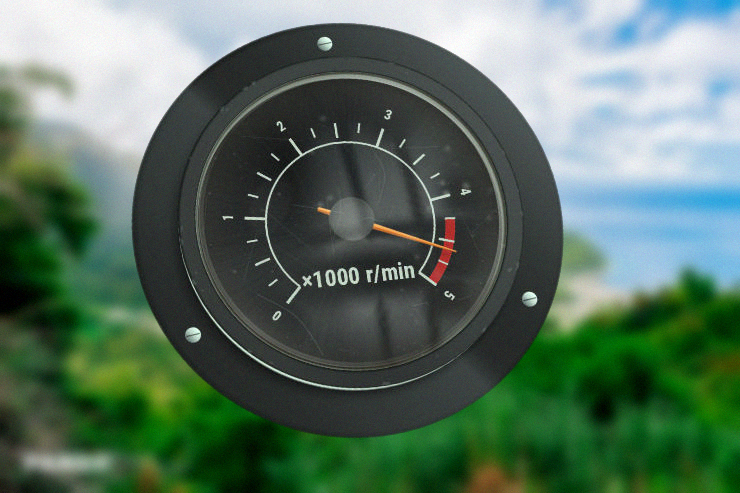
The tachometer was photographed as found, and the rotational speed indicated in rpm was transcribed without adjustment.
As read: 4625 rpm
